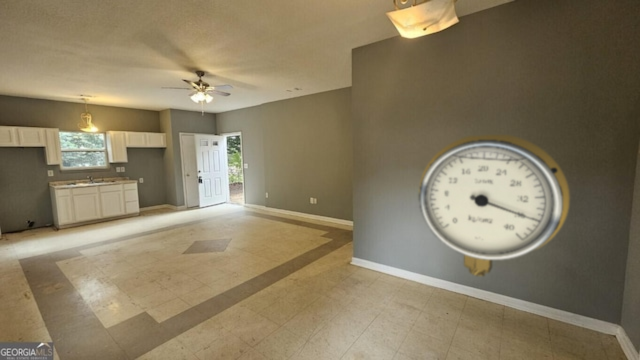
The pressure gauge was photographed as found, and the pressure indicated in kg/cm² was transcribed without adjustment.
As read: 36 kg/cm²
